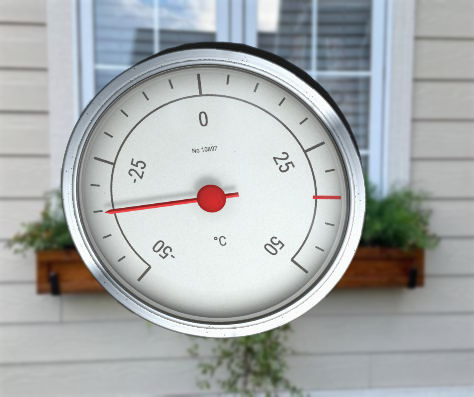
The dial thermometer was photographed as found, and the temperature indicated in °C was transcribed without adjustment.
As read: -35 °C
